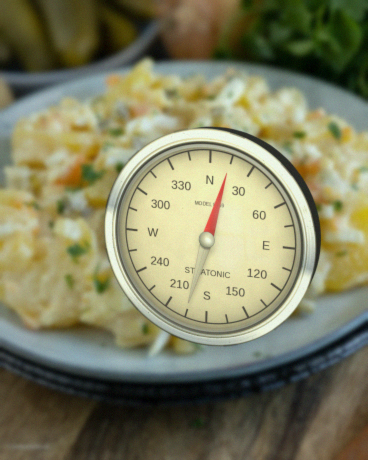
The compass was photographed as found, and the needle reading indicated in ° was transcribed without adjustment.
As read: 15 °
